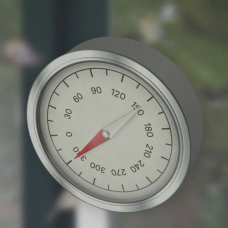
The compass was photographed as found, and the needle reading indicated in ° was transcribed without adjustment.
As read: 330 °
